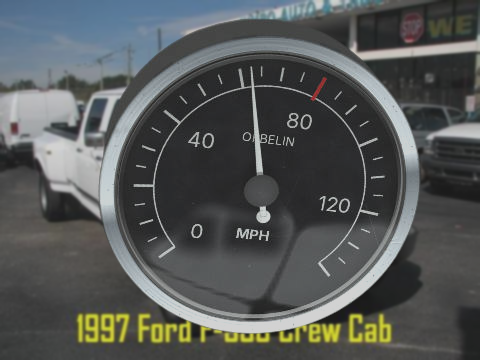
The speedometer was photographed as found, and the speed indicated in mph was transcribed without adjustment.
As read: 62.5 mph
